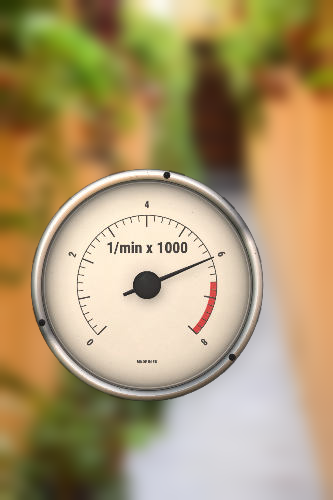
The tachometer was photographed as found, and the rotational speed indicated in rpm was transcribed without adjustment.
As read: 6000 rpm
